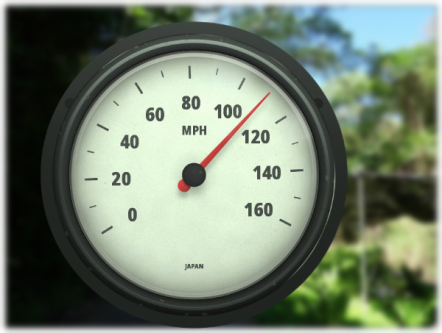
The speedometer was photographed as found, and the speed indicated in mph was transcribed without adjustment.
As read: 110 mph
